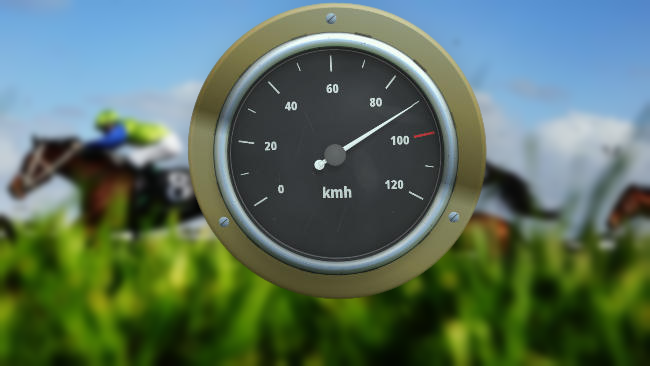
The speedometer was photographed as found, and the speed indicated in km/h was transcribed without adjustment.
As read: 90 km/h
